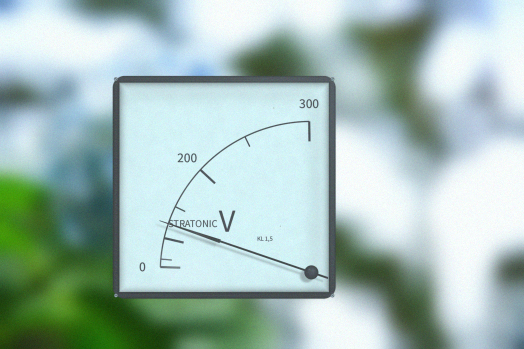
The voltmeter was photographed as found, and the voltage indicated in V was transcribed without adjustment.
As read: 125 V
